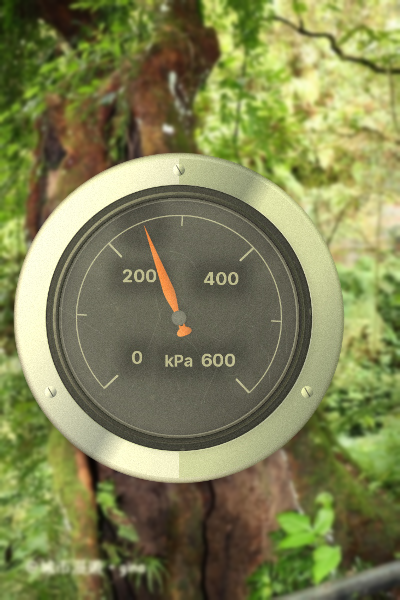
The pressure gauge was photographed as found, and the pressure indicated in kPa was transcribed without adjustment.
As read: 250 kPa
